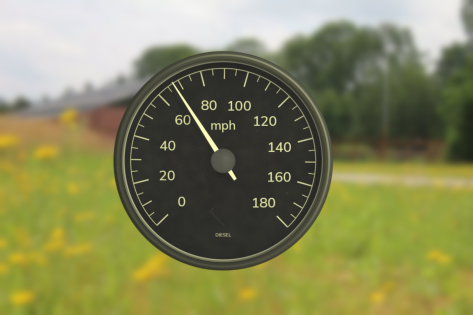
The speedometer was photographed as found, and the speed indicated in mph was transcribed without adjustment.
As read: 67.5 mph
